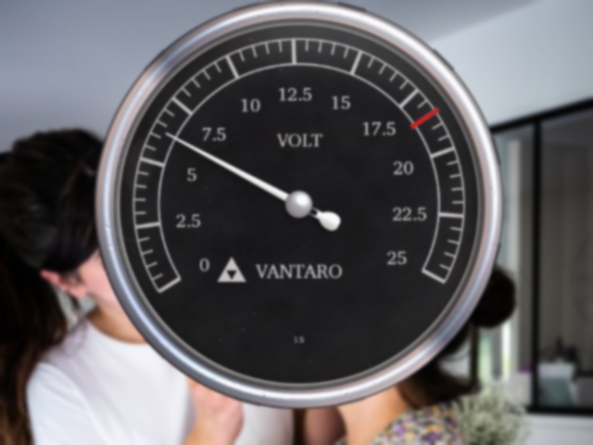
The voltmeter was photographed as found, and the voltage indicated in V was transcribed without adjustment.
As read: 6.25 V
